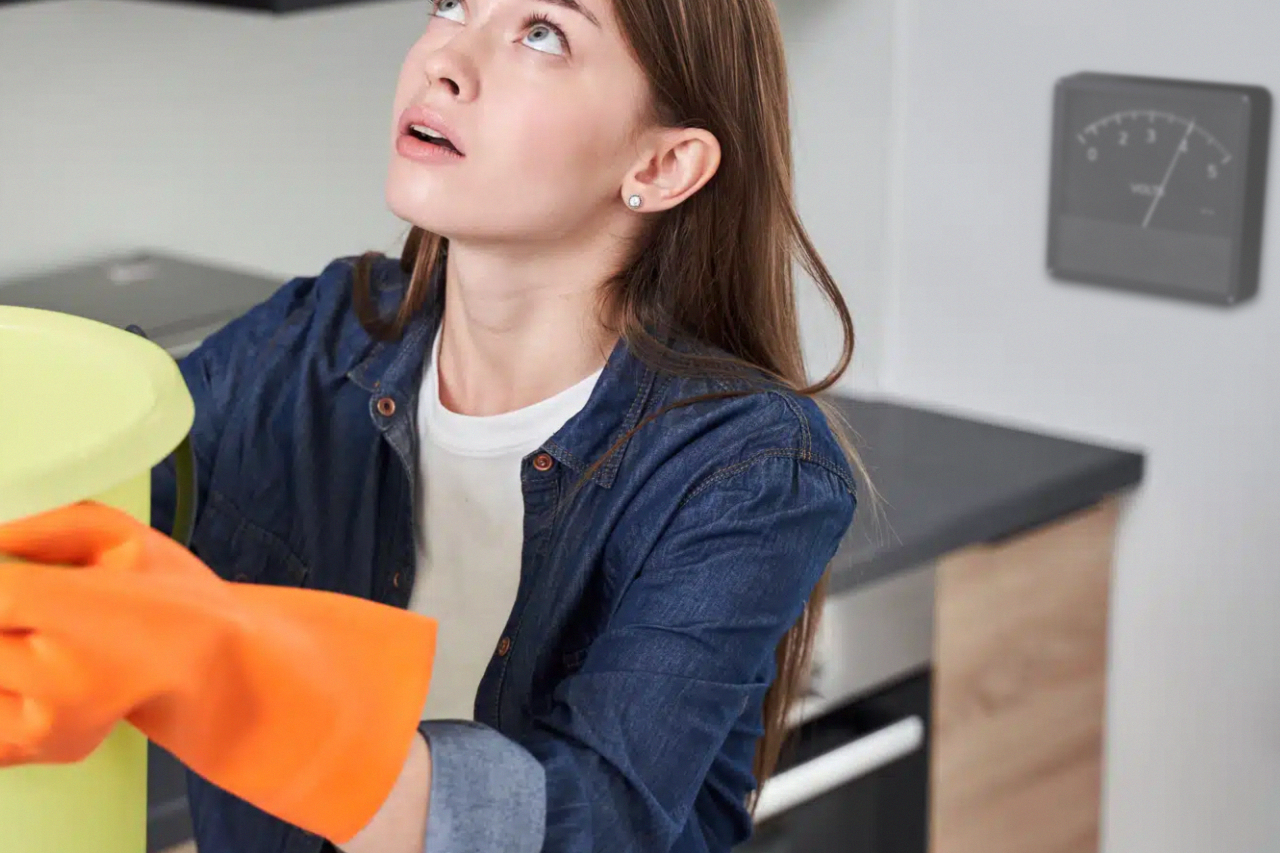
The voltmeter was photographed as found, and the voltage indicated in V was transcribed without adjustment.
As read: 4 V
